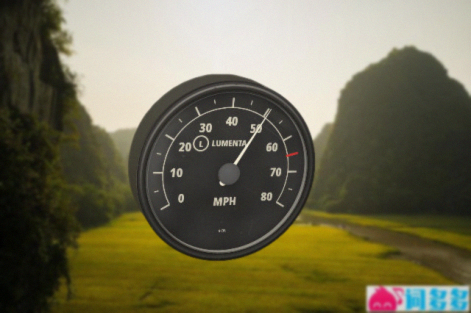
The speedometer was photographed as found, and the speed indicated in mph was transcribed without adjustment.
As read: 50 mph
